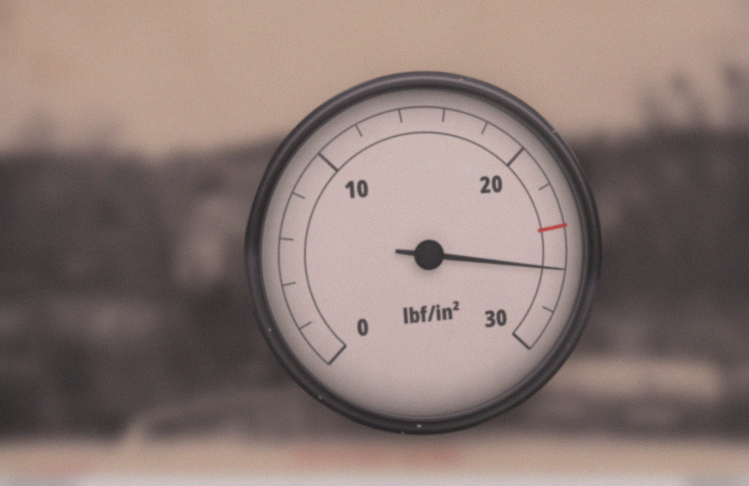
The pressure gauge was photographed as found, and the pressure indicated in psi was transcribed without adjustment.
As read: 26 psi
